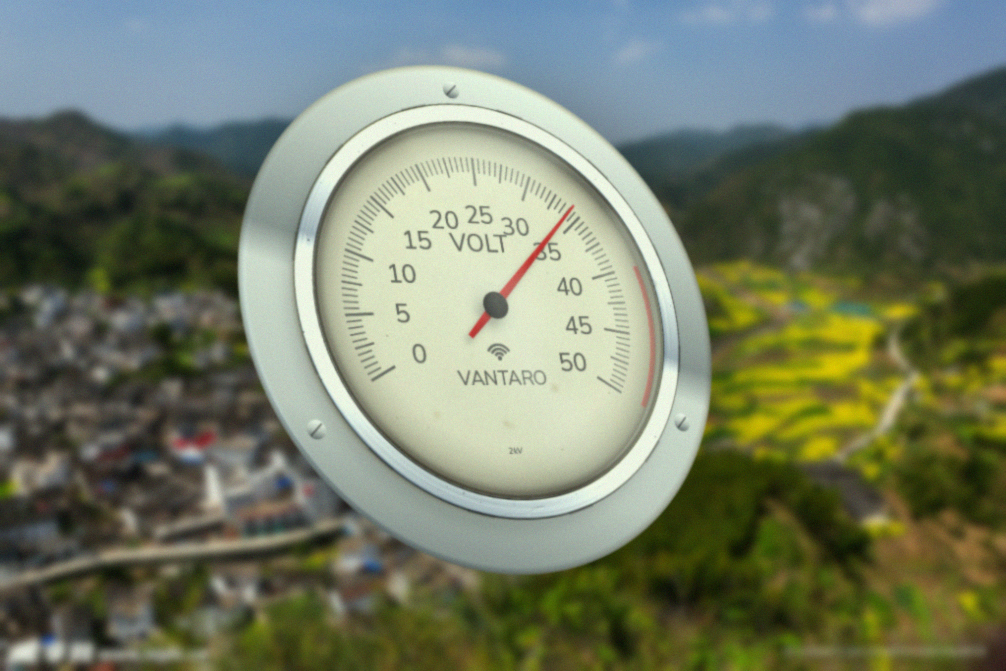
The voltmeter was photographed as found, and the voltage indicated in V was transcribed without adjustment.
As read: 34 V
